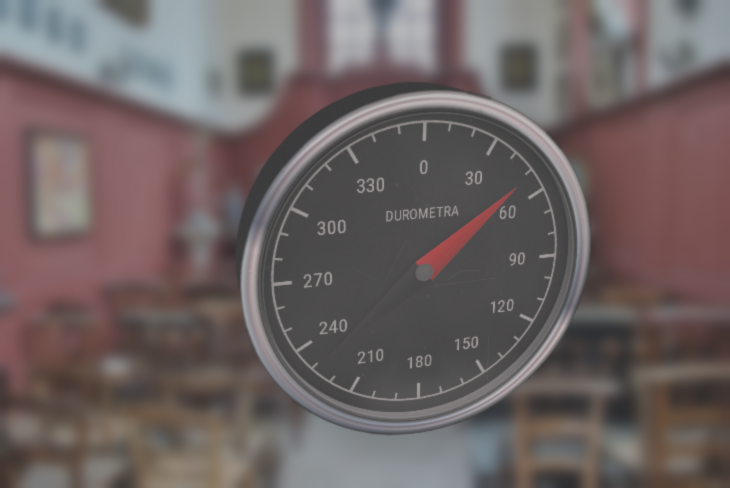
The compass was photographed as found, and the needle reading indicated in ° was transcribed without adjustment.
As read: 50 °
